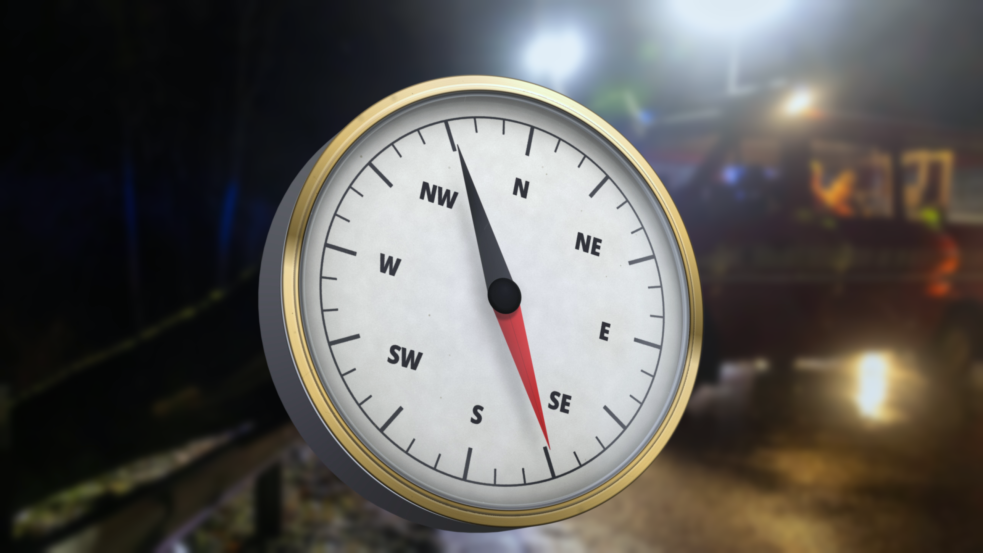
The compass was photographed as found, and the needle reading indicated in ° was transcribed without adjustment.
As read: 150 °
